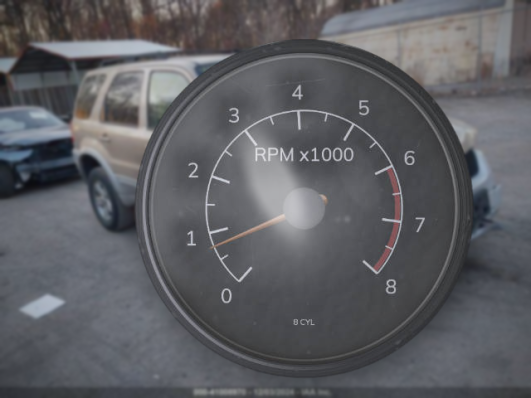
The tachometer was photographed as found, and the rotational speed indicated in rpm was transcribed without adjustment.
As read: 750 rpm
